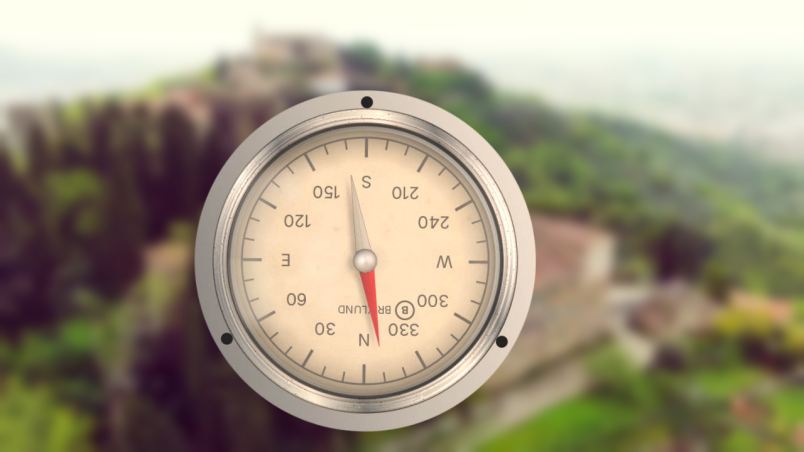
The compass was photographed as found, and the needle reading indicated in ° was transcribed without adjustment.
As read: 350 °
